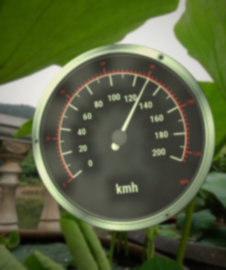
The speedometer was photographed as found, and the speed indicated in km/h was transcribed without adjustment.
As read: 130 km/h
